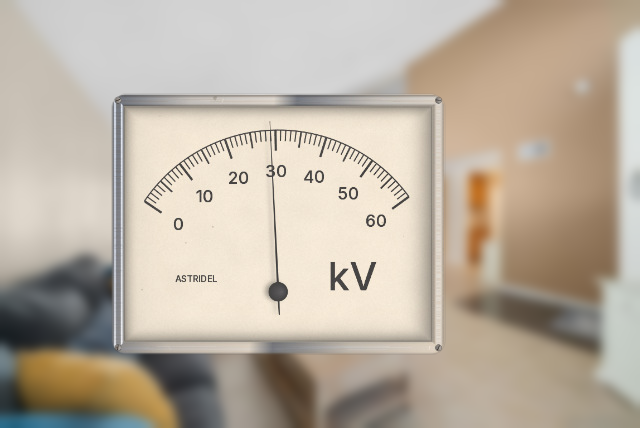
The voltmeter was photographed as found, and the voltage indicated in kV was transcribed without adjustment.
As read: 29 kV
